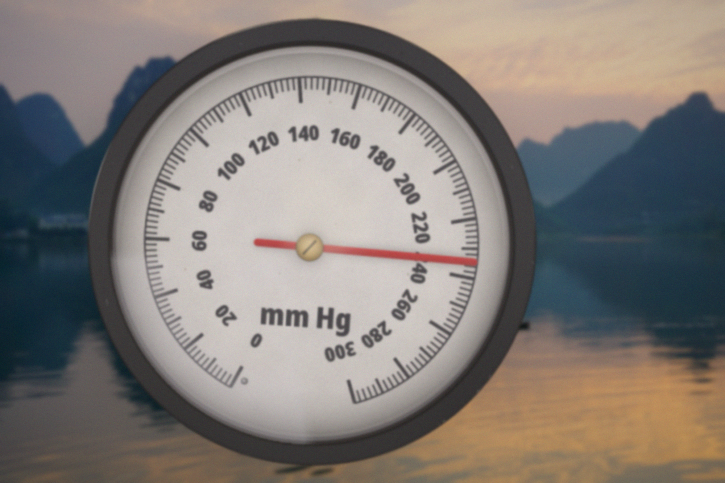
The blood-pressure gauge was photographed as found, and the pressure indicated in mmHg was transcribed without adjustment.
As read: 234 mmHg
